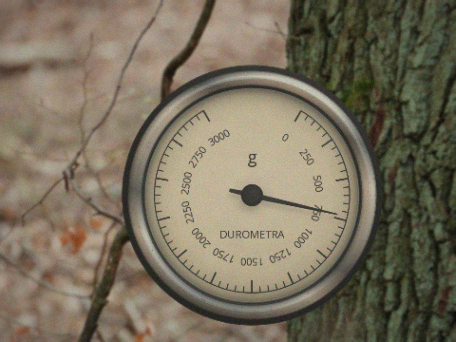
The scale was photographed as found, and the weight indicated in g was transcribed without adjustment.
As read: 725 g
